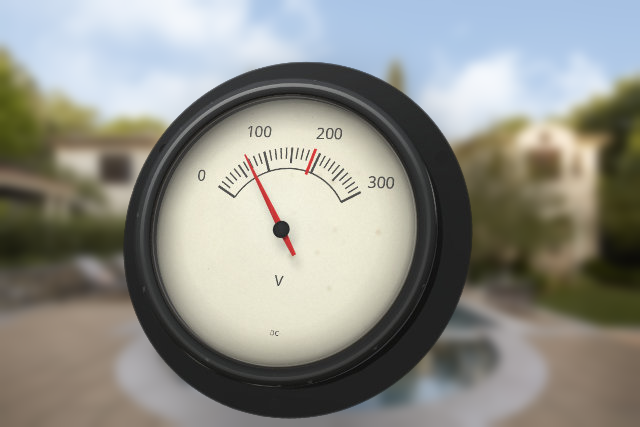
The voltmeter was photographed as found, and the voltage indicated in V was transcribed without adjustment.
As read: 70 V
